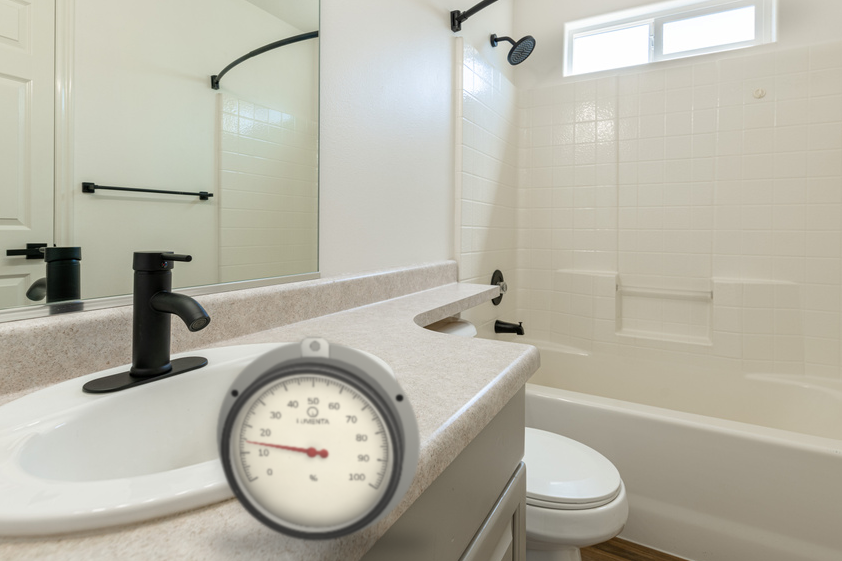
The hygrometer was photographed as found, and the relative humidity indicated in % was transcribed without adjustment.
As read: 15 %
